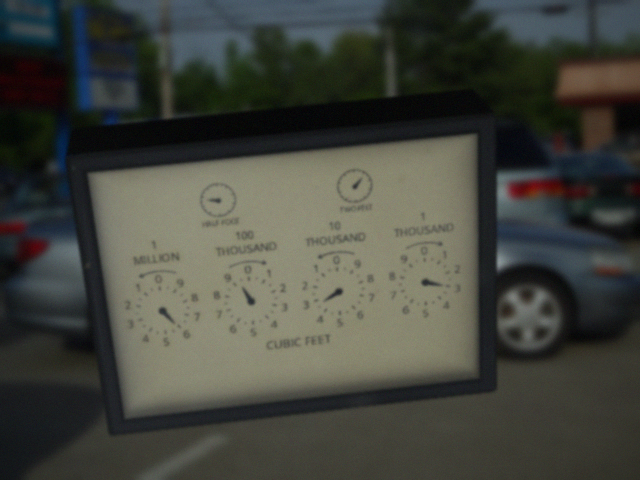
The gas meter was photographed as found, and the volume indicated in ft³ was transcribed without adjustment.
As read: 593300 ft³
